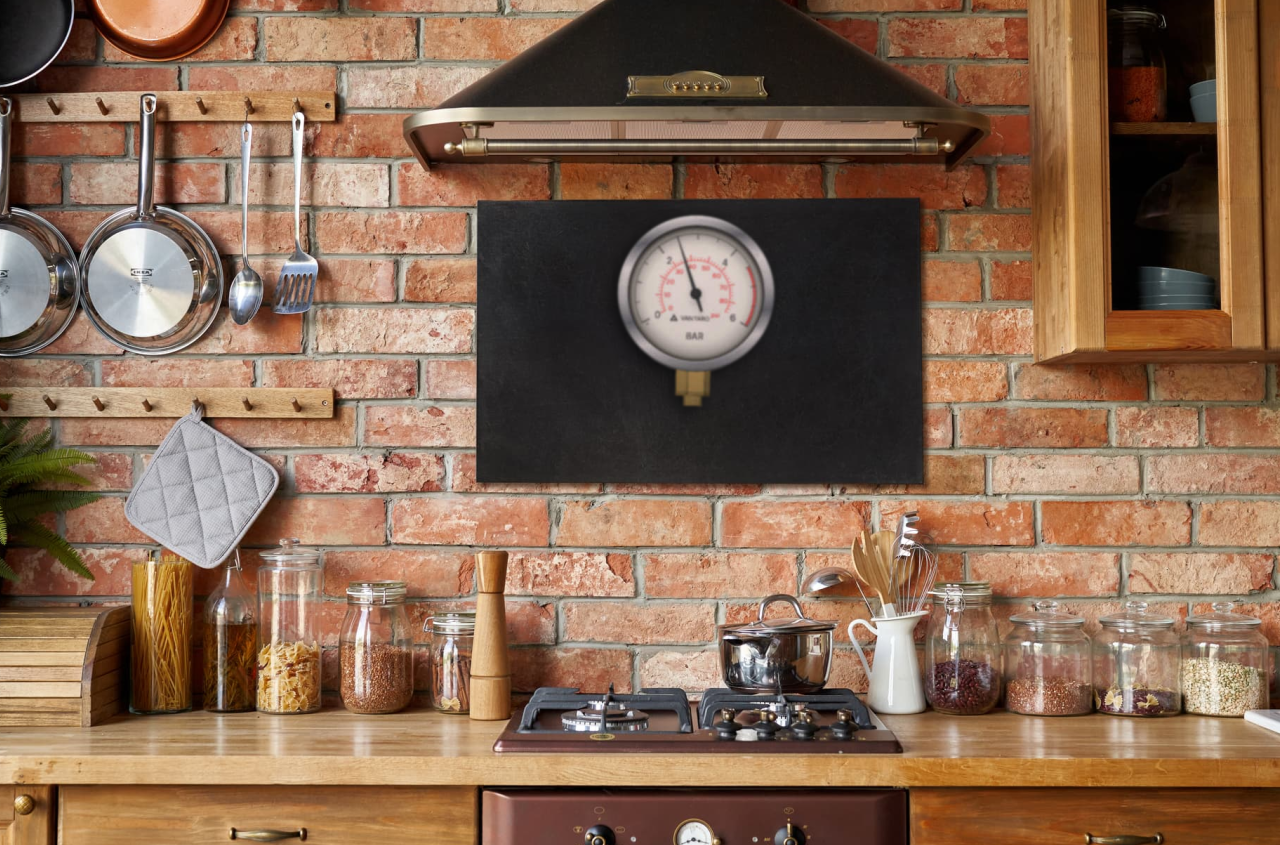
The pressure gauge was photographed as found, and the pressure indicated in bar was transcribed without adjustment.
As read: 2.5 bar
